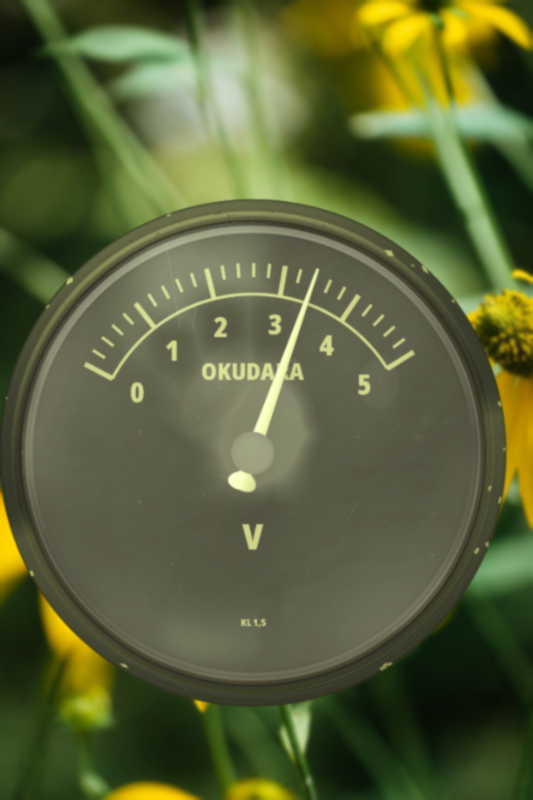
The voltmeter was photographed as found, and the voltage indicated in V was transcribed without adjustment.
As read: 3.4 V
